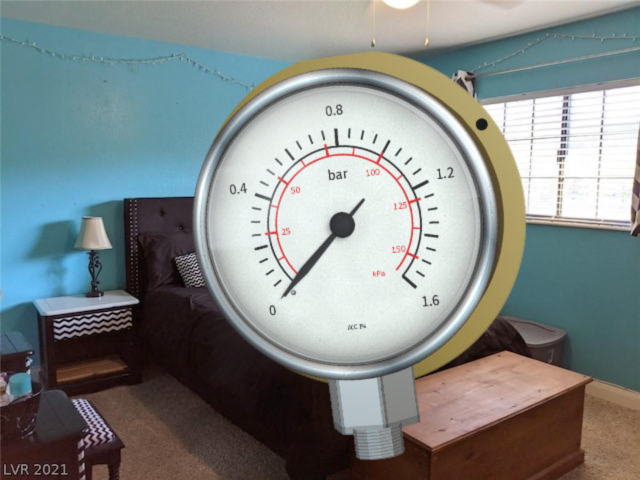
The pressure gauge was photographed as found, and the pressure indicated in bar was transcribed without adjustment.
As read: 0 bar
